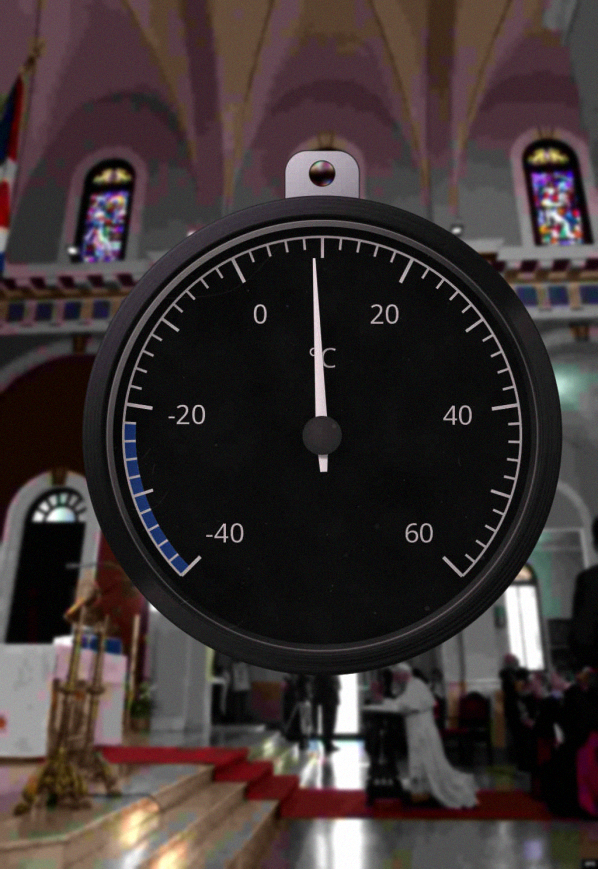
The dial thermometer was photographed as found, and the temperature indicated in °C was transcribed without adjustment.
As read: 9 °C
